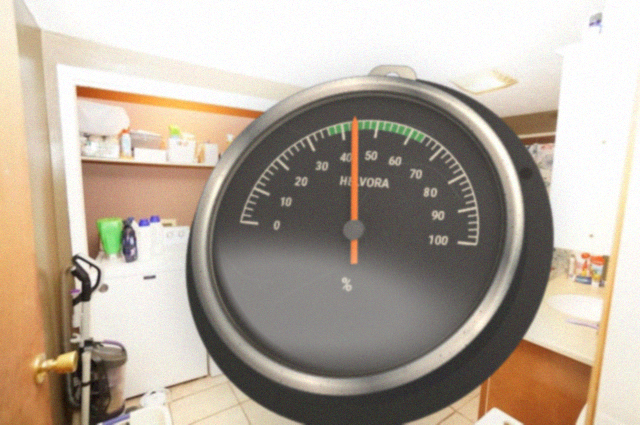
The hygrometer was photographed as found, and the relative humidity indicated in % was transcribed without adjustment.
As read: 44 %
